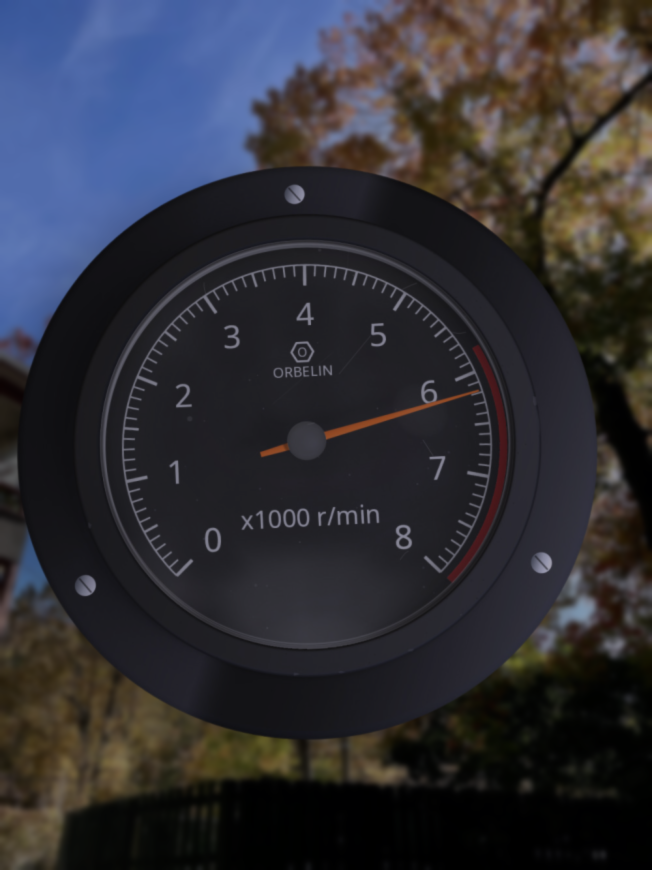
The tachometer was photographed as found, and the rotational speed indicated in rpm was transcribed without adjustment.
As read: 6200 rpm
